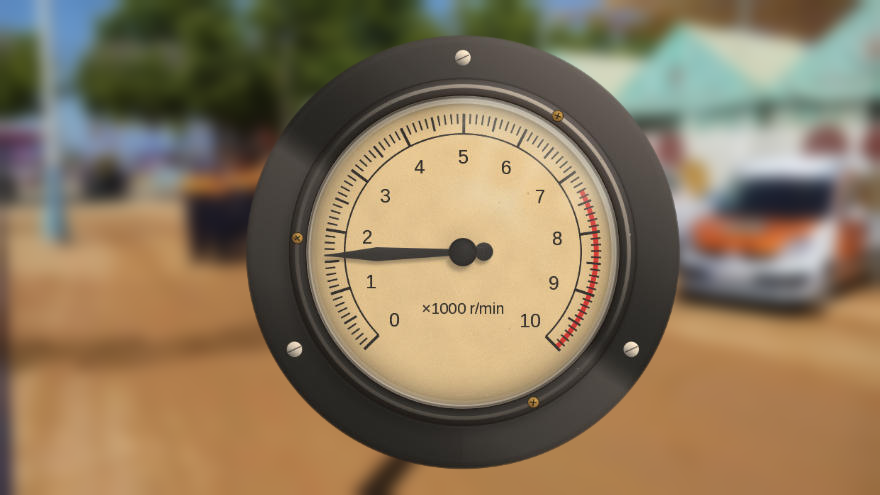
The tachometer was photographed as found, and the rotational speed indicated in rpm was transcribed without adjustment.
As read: 1600 rpm
